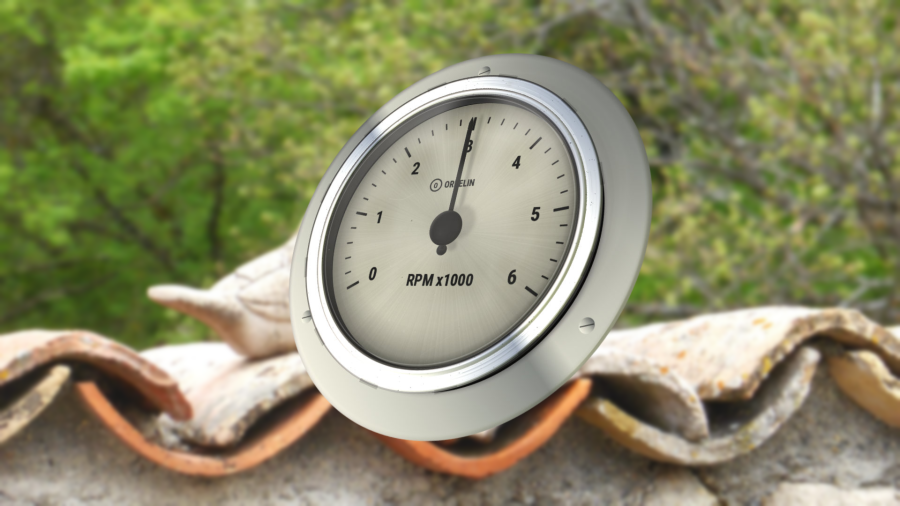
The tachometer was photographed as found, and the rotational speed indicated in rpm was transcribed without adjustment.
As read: 3000 rpm
